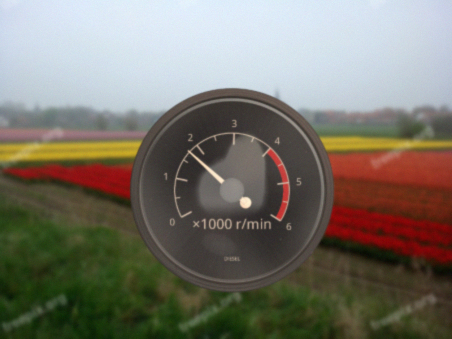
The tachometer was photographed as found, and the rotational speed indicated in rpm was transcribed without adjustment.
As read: 1750 rpm
